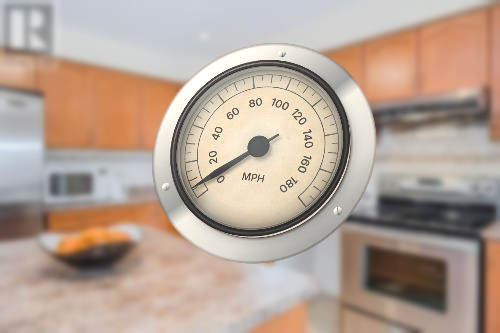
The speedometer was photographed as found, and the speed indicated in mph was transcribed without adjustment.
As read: 5 mph
